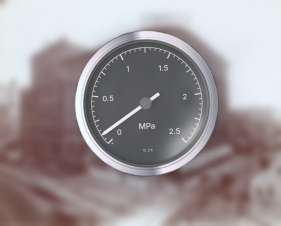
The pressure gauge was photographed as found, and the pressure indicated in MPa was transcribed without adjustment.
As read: 0.1 MPa
